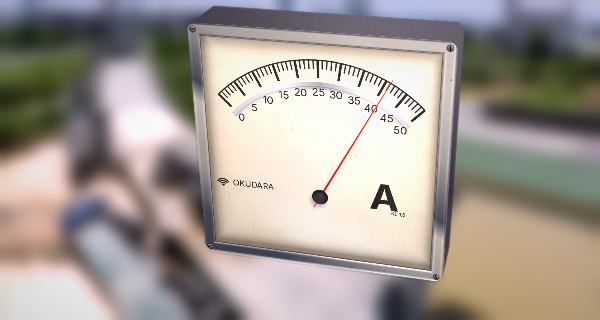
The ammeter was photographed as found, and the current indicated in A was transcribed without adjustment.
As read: 41 A
